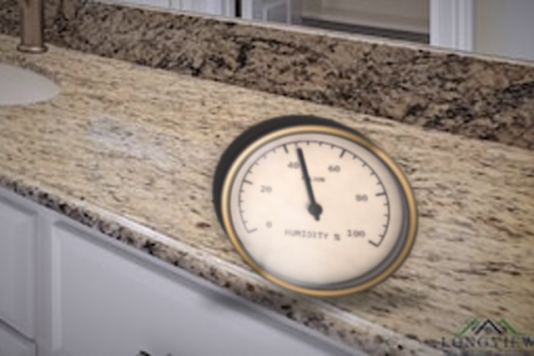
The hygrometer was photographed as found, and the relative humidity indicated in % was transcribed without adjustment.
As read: 44 %
